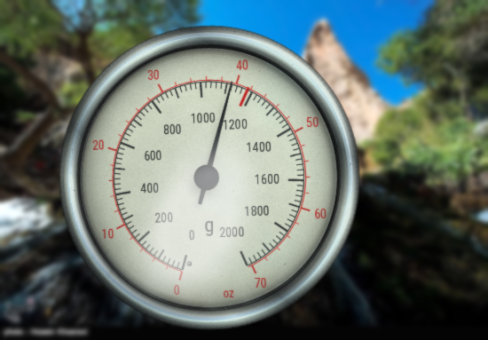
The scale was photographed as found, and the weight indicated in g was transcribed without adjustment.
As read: 1120 g
